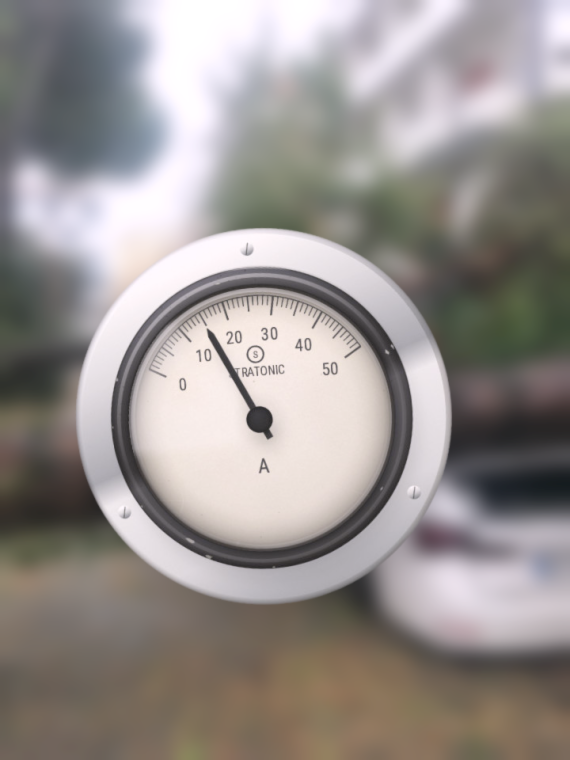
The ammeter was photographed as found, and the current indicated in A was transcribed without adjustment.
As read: 15 A
